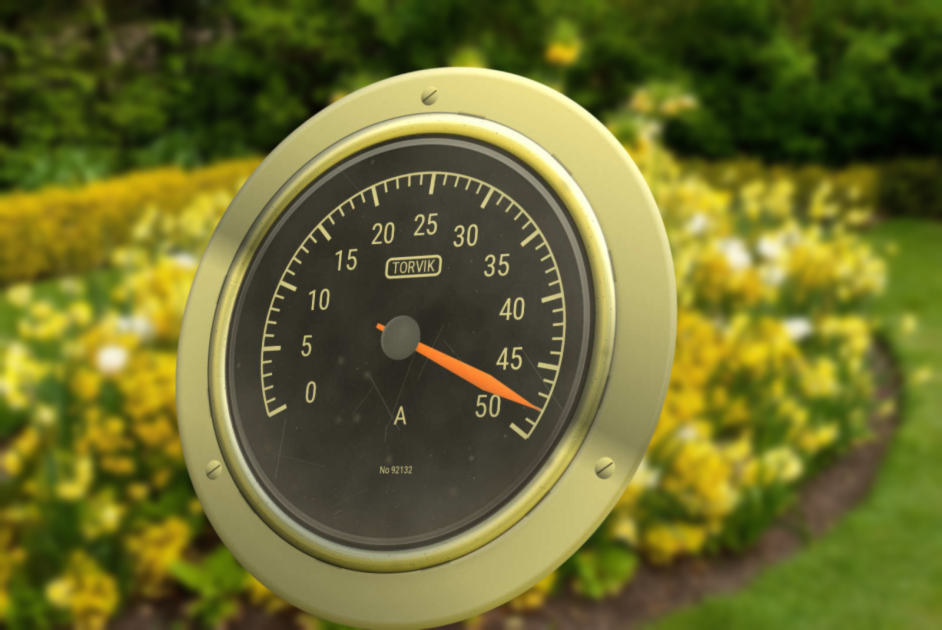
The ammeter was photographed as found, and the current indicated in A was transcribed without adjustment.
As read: 48 A
